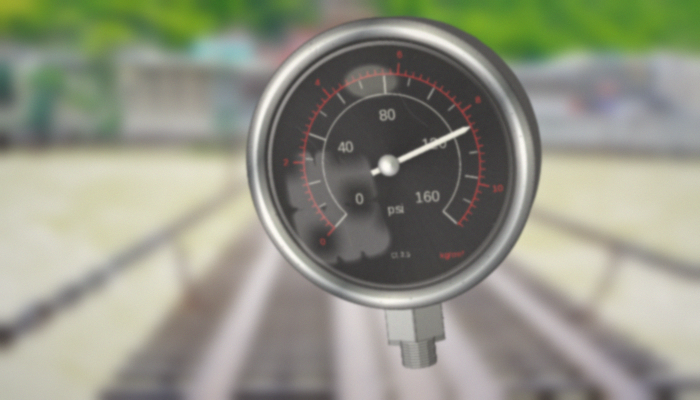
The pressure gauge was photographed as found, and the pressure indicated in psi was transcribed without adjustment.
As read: 120 psi
